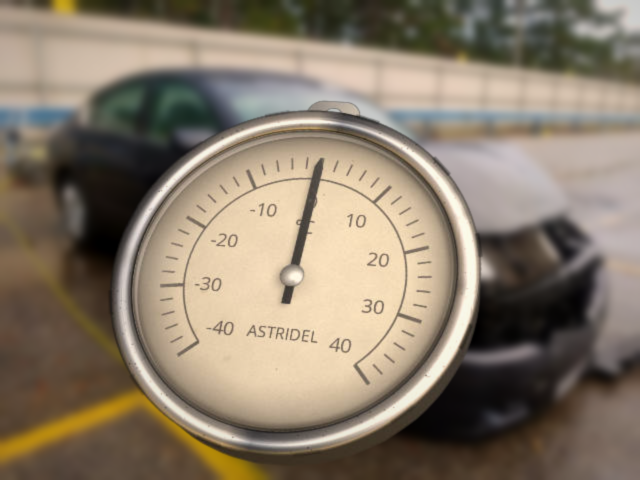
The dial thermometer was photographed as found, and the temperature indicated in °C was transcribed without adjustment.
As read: 0 °C
